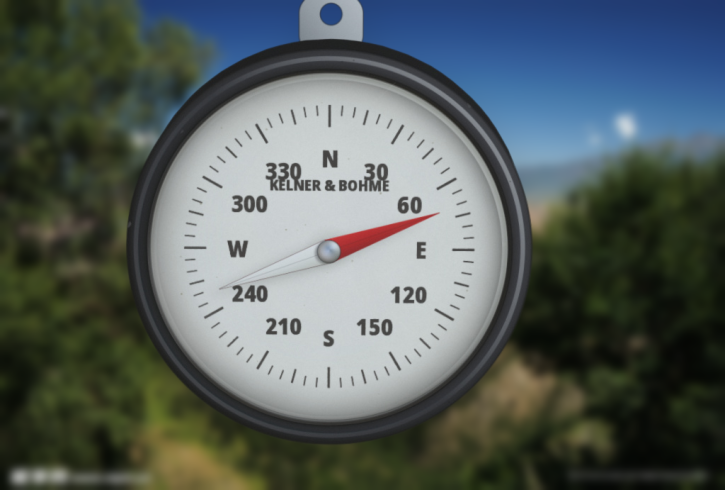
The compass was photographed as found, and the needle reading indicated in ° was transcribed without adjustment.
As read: 70 °
